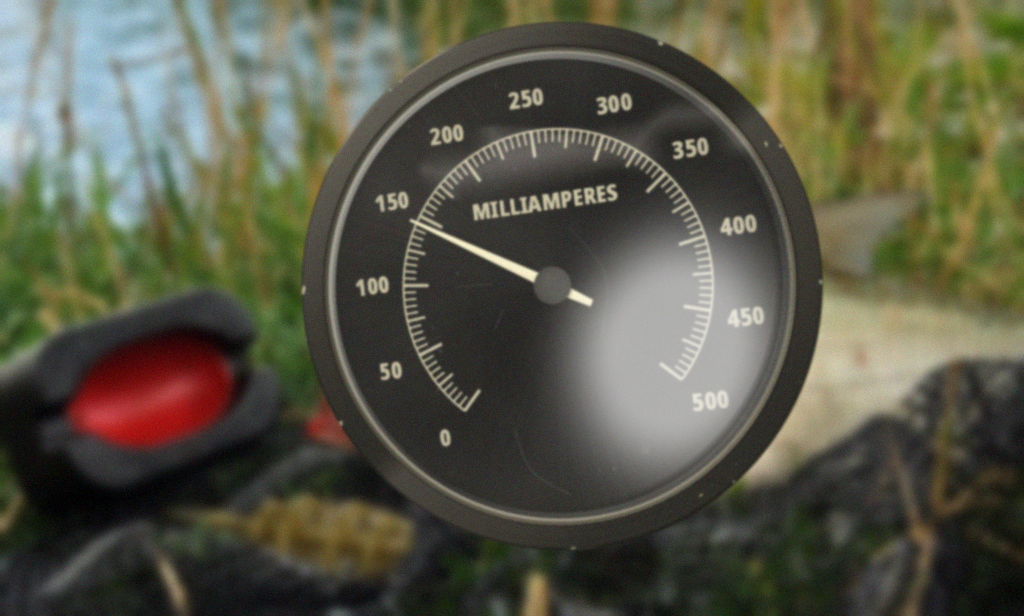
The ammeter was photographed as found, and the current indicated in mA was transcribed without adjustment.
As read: 145 mA
